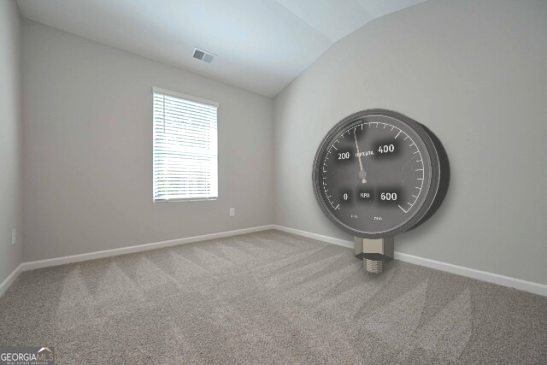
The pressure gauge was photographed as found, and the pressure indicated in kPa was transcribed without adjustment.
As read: 280 kPa
